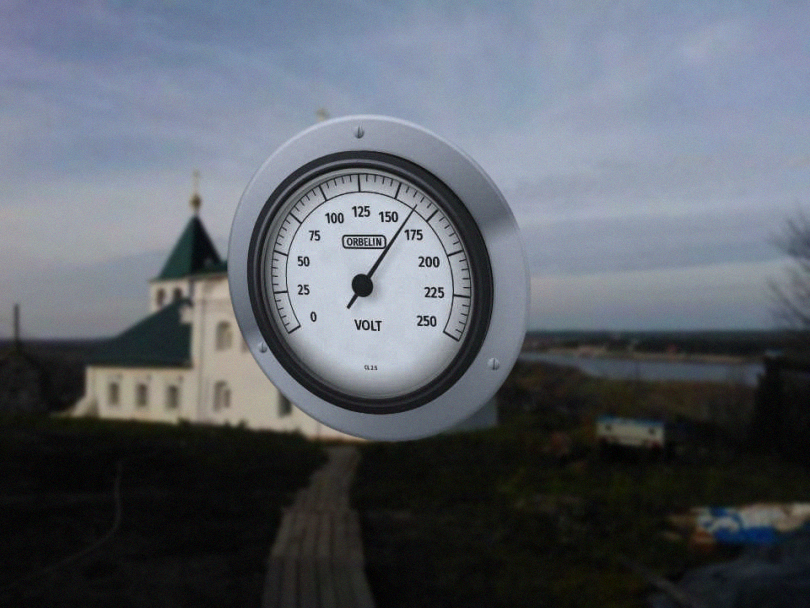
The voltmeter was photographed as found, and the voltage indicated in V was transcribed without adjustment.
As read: 165 V
